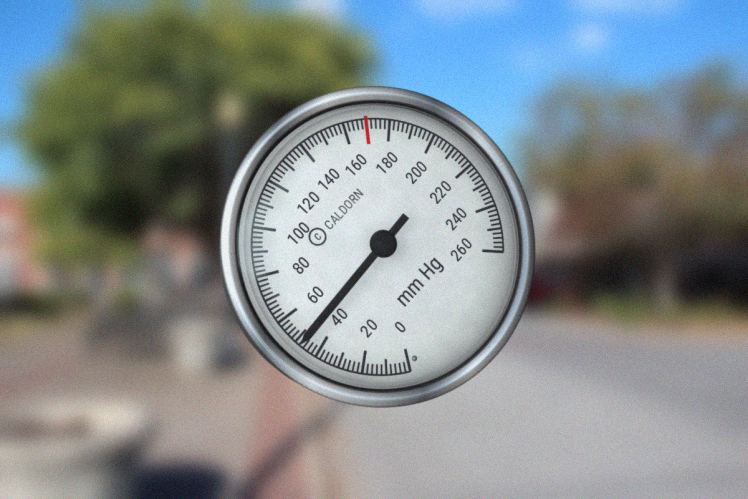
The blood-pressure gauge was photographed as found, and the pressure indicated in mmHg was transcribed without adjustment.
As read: 48 mmHg
